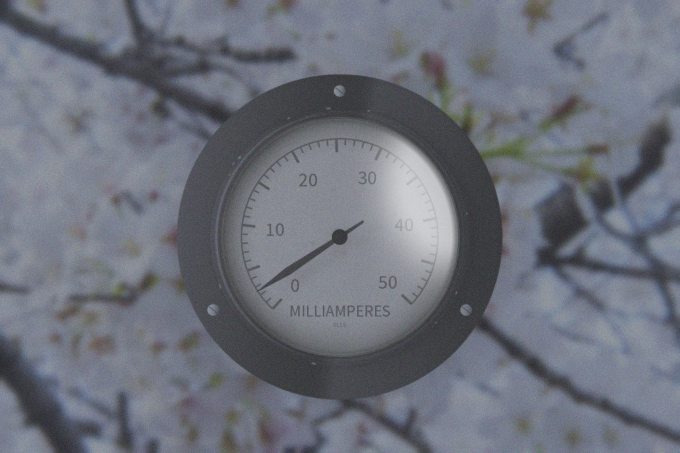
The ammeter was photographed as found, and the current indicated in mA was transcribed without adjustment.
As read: 2.5 mA
